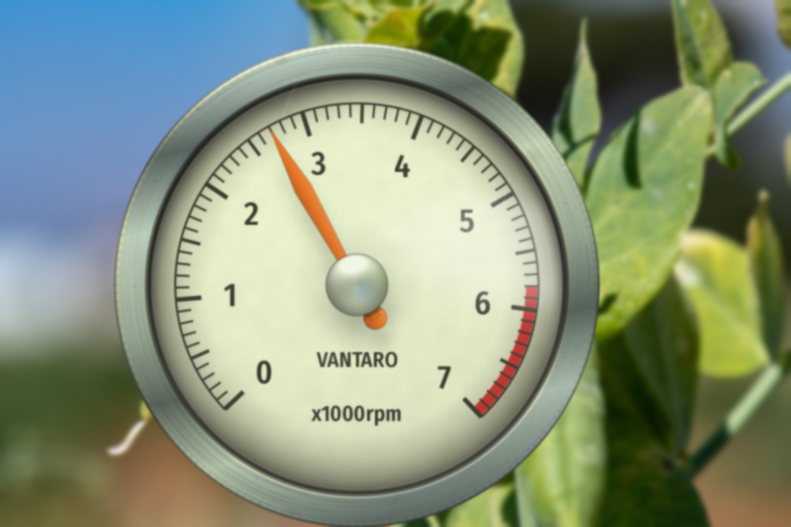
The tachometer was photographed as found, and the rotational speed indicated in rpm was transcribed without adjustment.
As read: 2700 rpm
